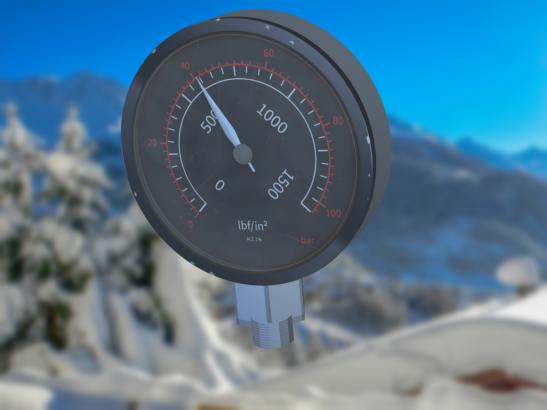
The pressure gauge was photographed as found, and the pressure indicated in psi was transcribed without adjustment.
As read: 600 psi
